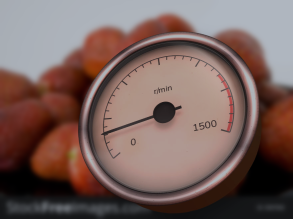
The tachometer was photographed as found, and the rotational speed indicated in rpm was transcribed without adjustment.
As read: 150 rpm
